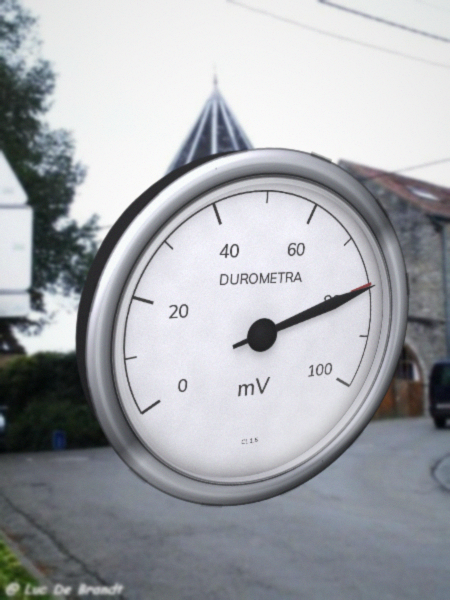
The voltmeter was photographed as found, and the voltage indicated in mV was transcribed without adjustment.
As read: 80 mV
